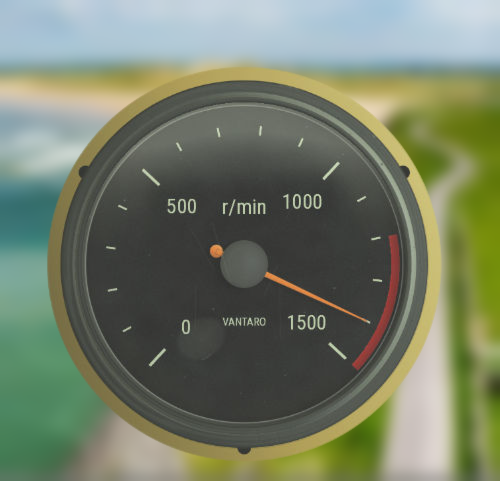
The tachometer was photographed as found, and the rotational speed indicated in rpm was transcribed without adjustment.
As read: 1400 rpm
